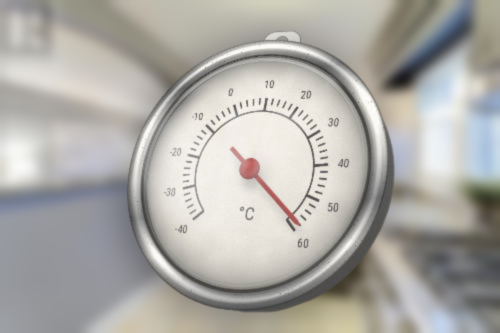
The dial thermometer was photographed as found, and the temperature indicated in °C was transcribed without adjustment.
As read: 58 °C
